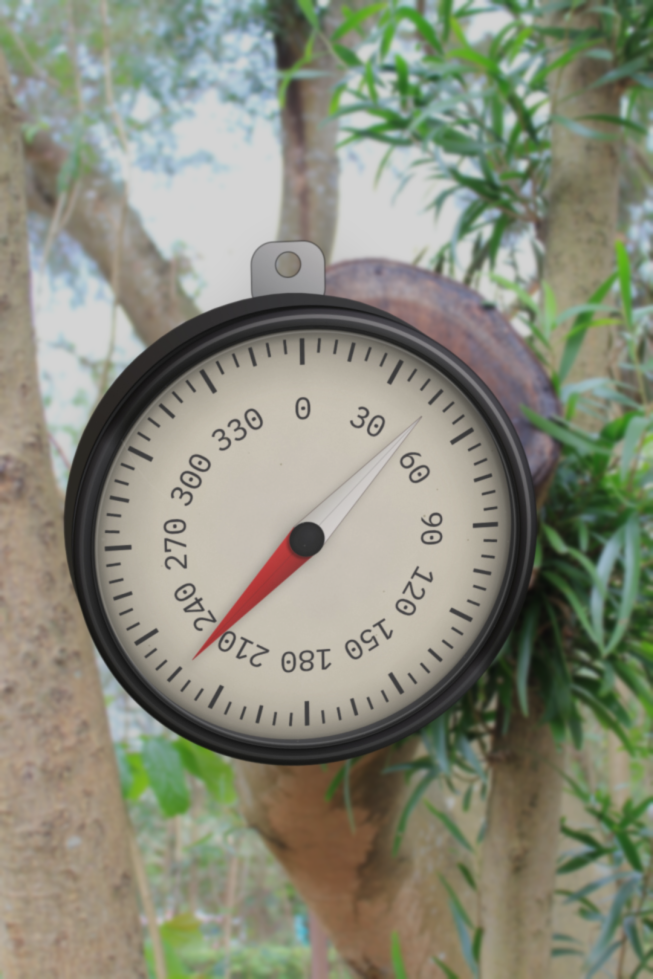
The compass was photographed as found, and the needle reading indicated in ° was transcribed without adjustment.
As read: 225 °
